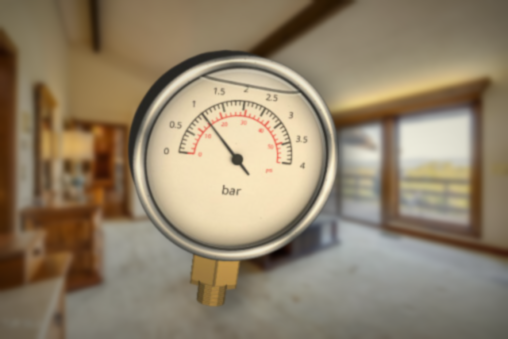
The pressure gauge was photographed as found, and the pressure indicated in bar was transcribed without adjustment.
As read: 1 bar
